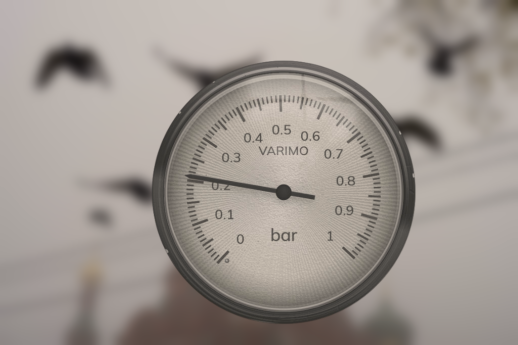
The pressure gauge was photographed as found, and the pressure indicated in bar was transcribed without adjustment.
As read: 0.21 bar
